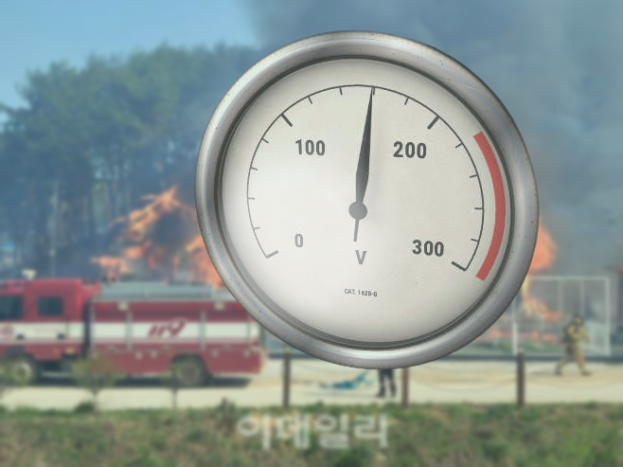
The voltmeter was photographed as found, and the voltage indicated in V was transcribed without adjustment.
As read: 160 V
